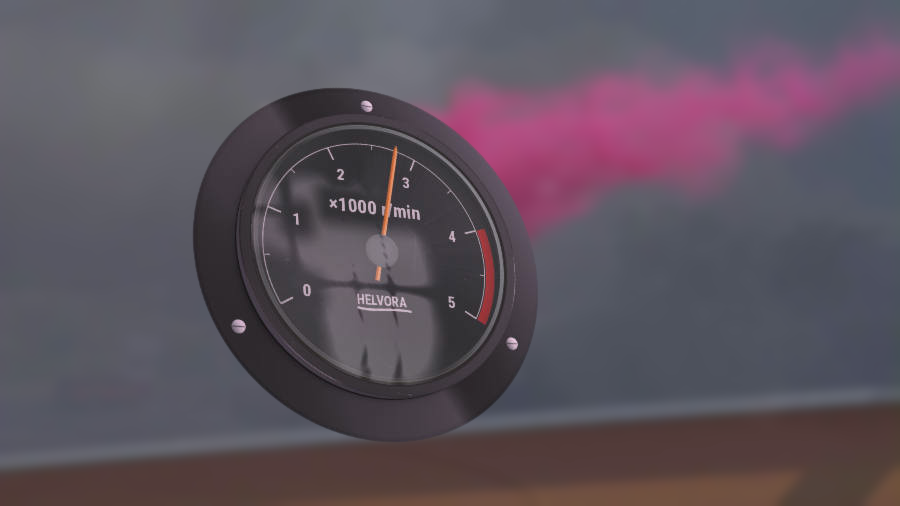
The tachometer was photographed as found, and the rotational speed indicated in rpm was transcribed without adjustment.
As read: 2750 rpm
